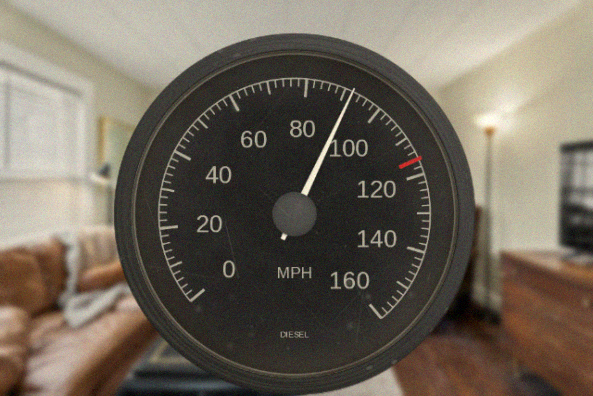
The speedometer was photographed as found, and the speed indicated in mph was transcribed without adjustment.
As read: 92 mph
